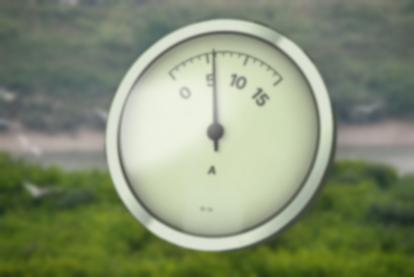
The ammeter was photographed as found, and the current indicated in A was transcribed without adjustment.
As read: 6 A
